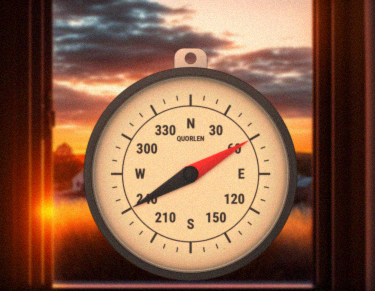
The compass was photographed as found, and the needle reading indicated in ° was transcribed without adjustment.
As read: 60 °
